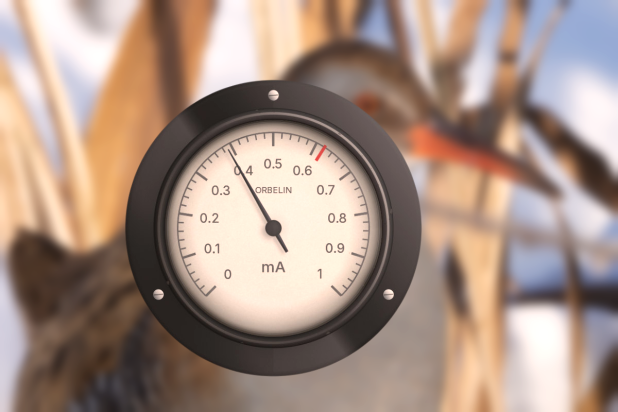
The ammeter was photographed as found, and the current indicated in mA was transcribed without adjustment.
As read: 0.39 mA
